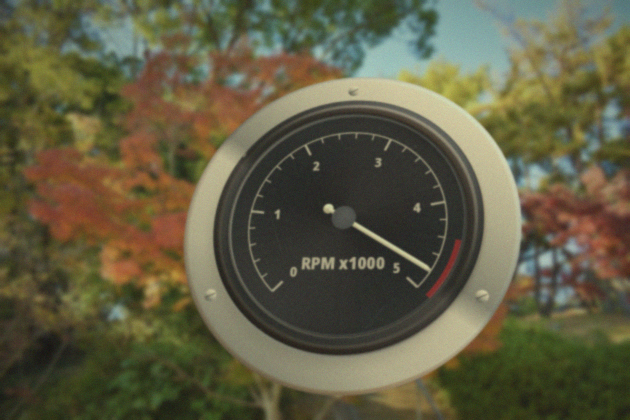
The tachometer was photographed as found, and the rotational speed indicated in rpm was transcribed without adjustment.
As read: 4800 rpm
